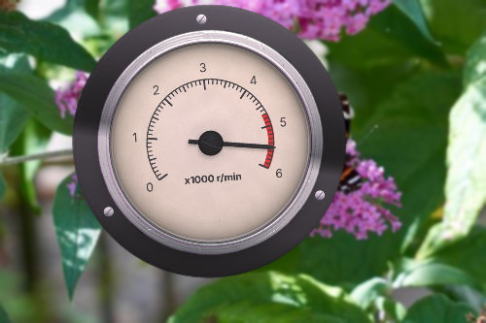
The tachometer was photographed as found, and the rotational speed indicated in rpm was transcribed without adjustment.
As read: 5500 rpm
